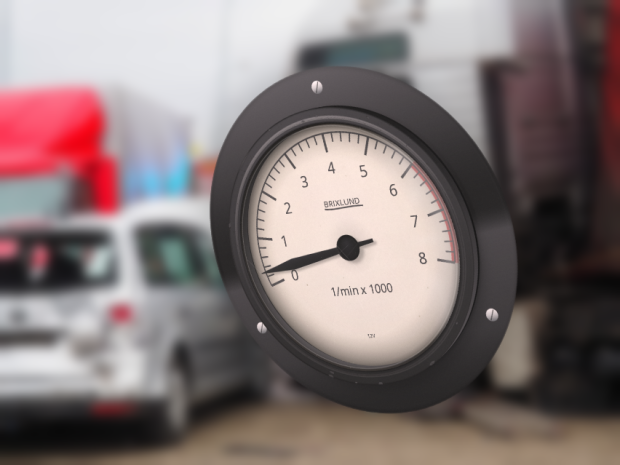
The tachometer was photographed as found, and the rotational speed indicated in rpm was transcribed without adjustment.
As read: 300 rpm
